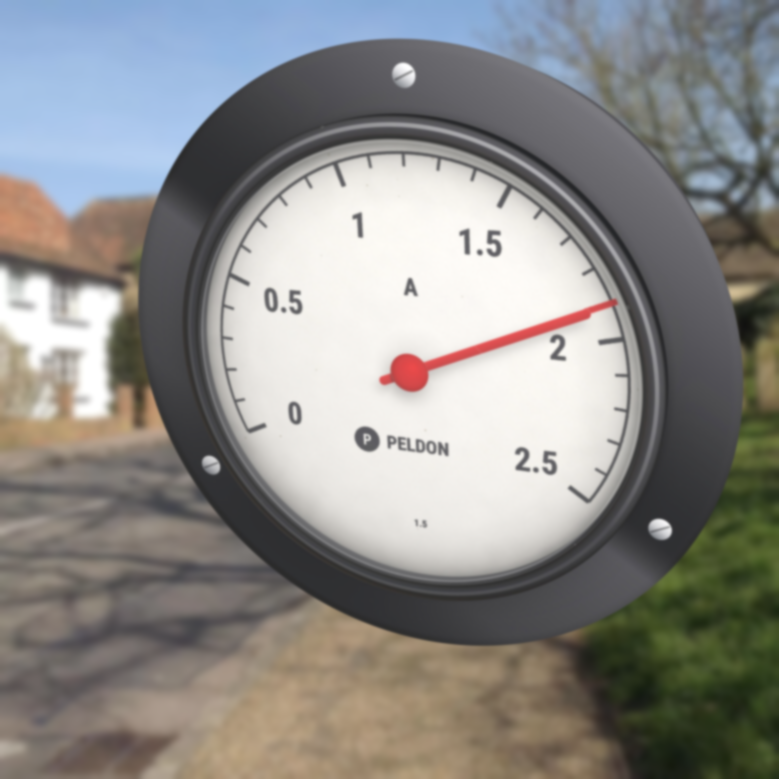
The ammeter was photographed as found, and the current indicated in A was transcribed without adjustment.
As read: 1.9 A
